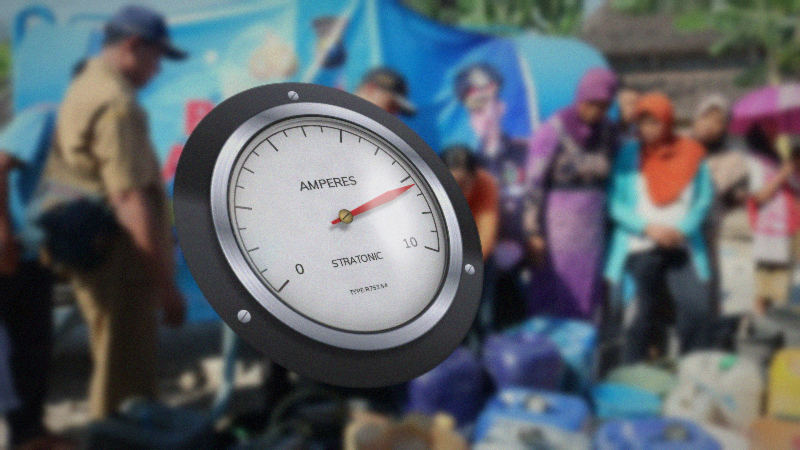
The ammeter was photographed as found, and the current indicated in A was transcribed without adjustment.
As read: 8.25 A
